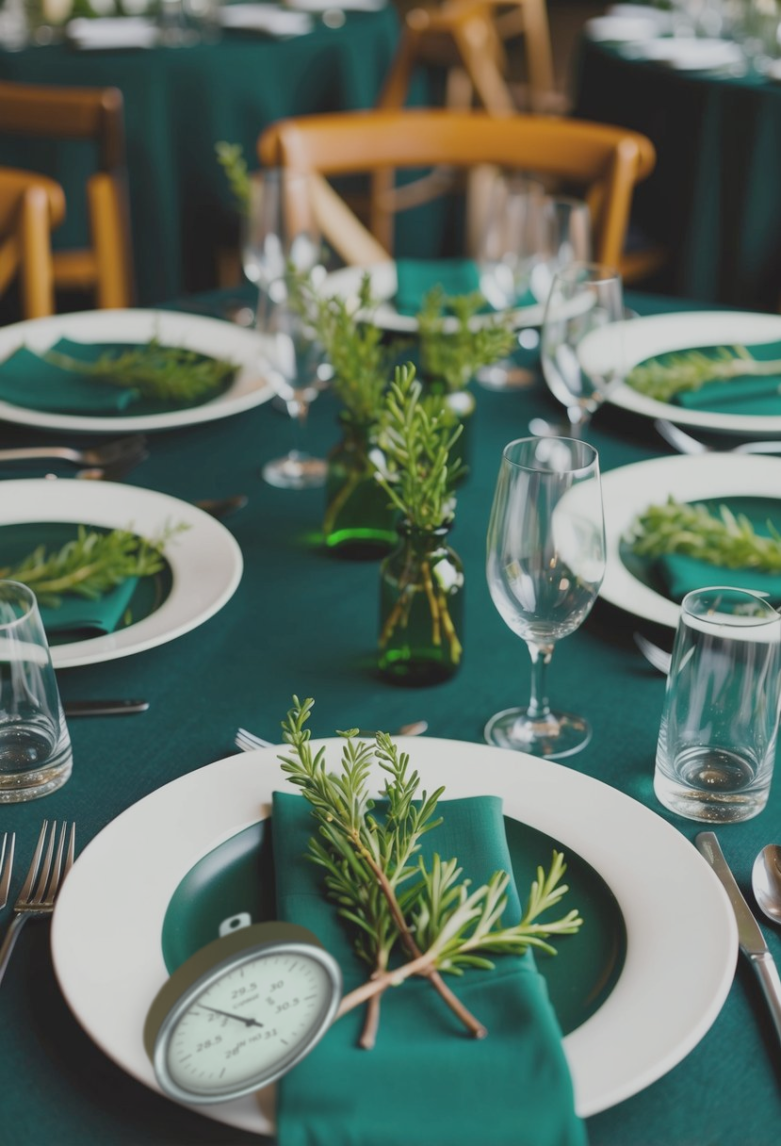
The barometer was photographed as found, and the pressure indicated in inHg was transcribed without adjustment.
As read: 29.1 inHg
